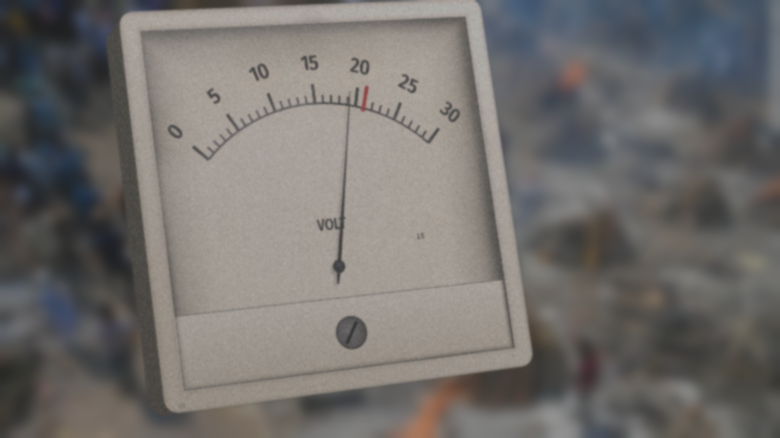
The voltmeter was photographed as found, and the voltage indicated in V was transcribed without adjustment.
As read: 19 V
